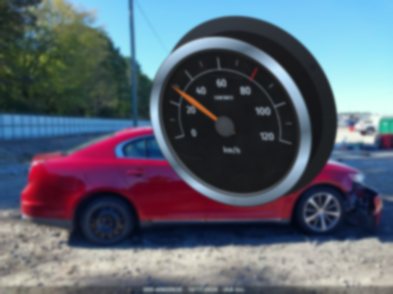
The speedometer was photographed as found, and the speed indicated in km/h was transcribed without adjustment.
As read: 30 km/h
